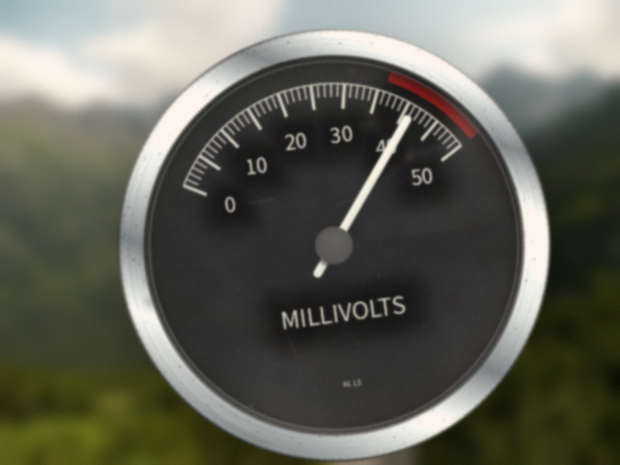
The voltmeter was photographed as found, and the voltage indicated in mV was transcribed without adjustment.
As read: 41 mV
